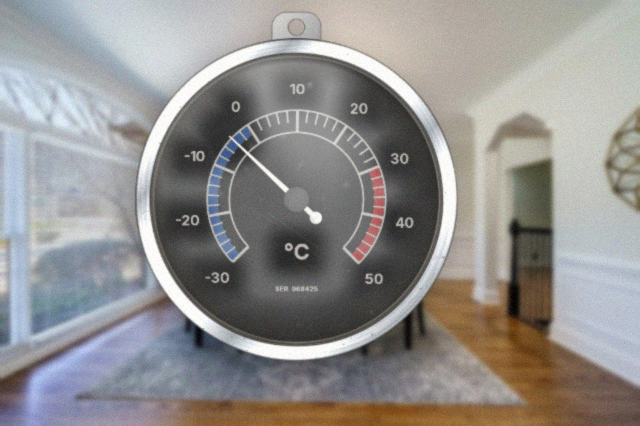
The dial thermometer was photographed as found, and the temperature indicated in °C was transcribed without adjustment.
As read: -4 °C
